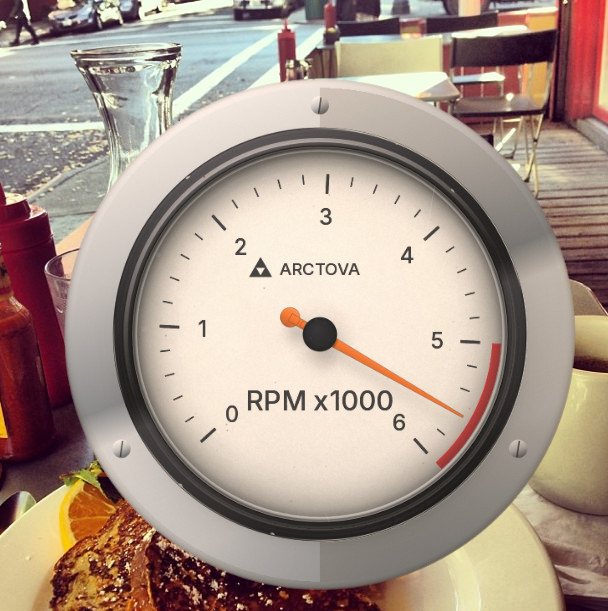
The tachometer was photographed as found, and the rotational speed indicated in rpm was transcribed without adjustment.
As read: 5600 rpm
